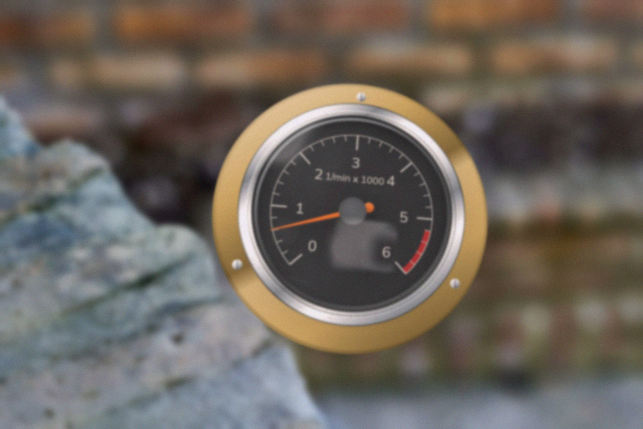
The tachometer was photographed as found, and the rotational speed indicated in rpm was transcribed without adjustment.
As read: 600 rpm
